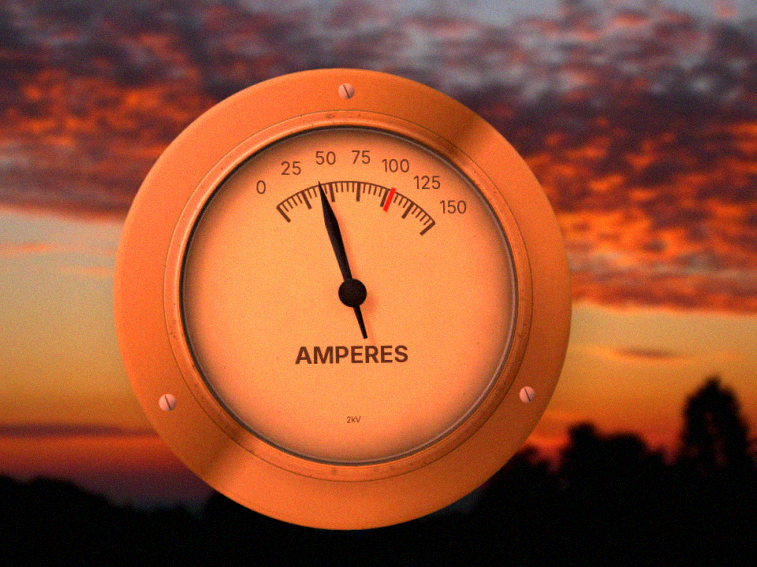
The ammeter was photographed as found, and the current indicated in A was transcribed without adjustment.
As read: 40 A
